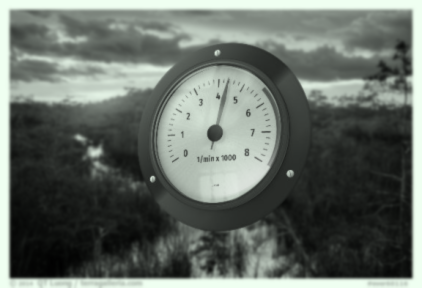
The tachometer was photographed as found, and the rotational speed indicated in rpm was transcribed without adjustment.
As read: 4400 rpm
